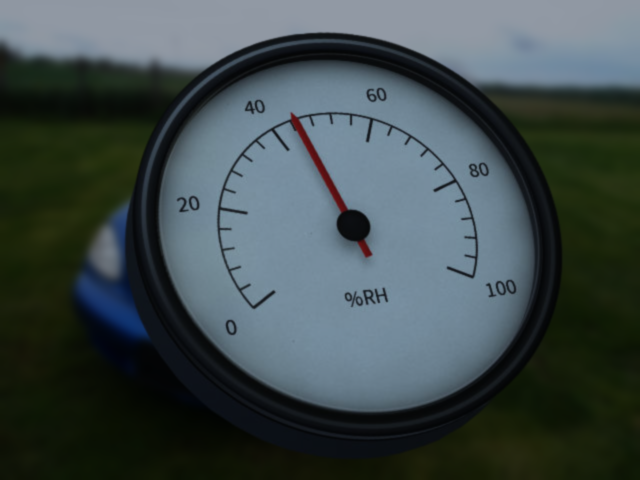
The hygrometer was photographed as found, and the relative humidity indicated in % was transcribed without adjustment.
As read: 44 %
